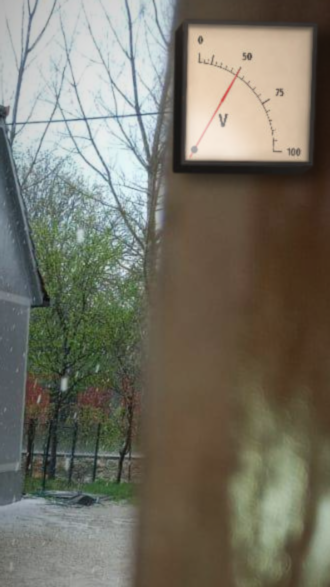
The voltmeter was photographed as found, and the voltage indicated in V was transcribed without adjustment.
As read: 50 V
